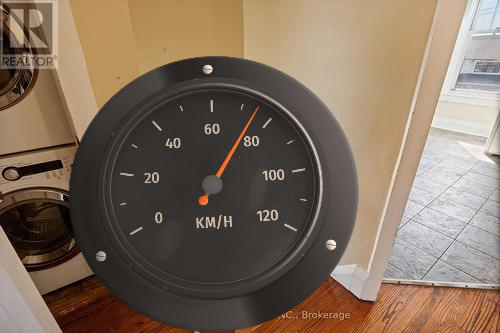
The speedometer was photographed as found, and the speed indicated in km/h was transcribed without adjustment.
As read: 75 km/h
